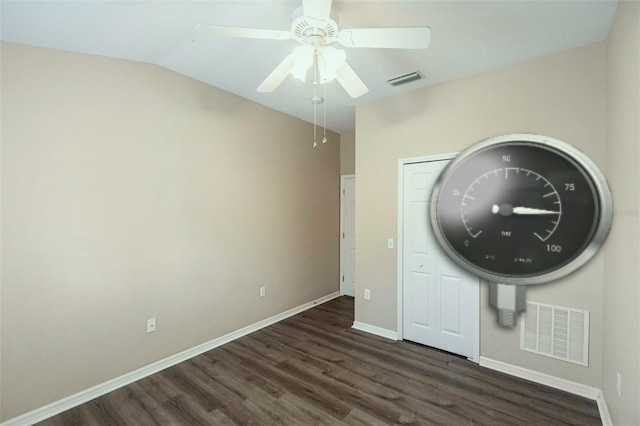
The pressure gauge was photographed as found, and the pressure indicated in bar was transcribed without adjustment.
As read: 85 bar
